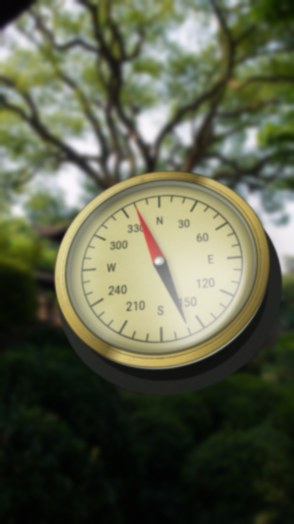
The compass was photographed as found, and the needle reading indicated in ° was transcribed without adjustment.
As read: 340 °
